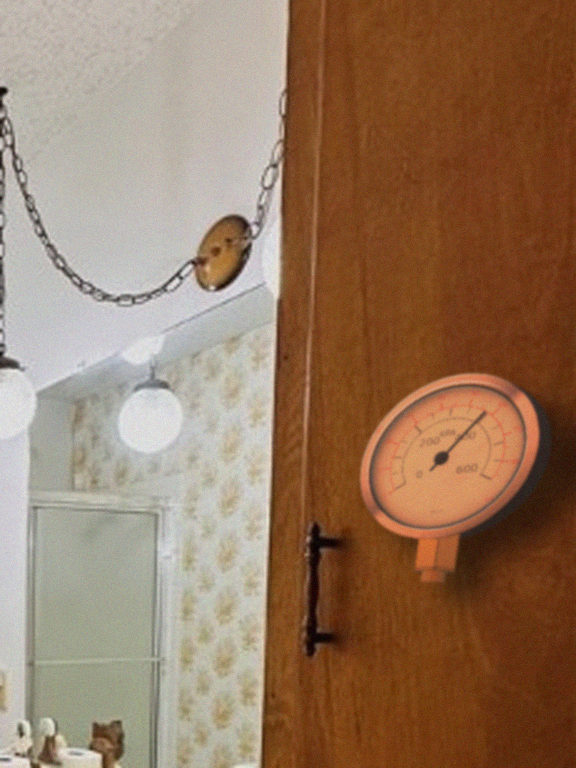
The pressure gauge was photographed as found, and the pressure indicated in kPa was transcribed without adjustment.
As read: 400 kPa
